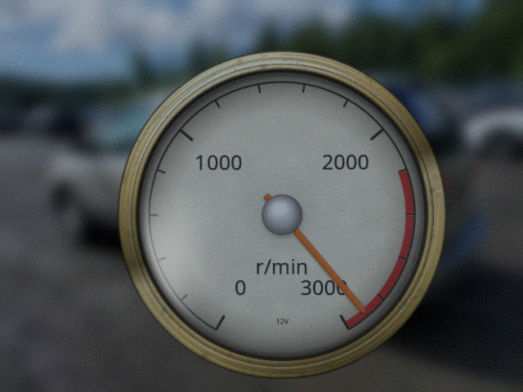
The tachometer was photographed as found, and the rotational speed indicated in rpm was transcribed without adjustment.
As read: 2900 rpm
